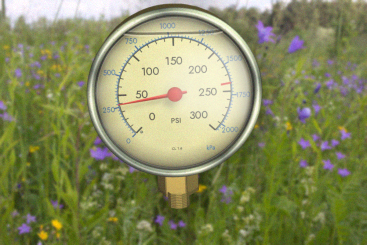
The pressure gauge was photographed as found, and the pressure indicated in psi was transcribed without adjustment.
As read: 40 psi
